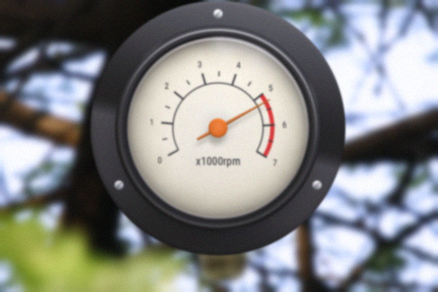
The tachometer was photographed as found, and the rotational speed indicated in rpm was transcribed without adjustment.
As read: 5250 rpm
